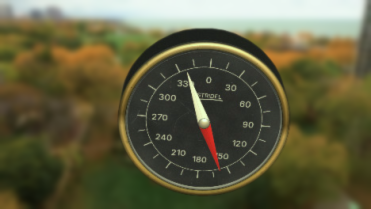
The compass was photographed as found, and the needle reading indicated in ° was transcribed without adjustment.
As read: 157.5 °
